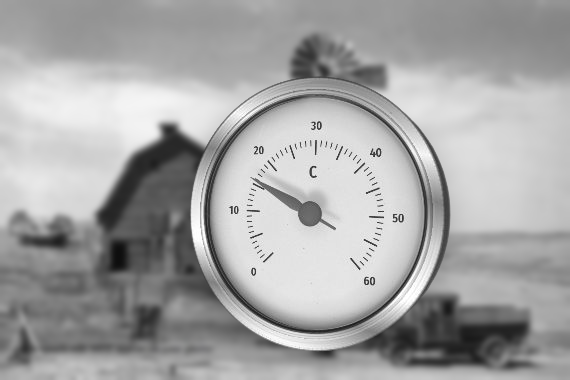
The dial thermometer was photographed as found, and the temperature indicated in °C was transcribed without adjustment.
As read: 16 °C
